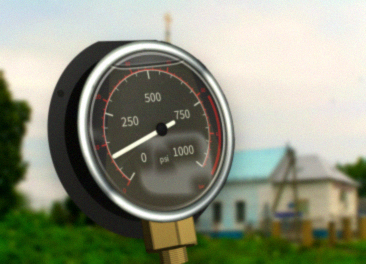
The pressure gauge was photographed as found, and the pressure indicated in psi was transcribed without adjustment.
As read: 100 psi
